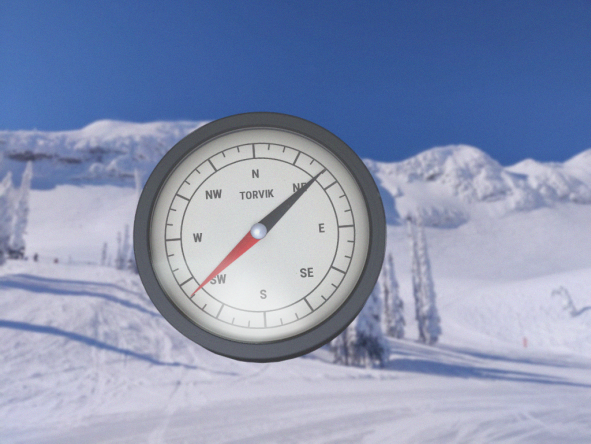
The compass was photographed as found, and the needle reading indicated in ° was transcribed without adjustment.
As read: 230 °
